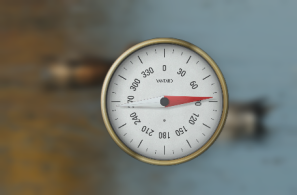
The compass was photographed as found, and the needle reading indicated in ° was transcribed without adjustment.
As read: 85 °
